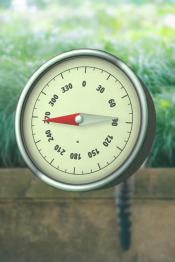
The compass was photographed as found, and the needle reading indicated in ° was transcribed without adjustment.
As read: 265 °
